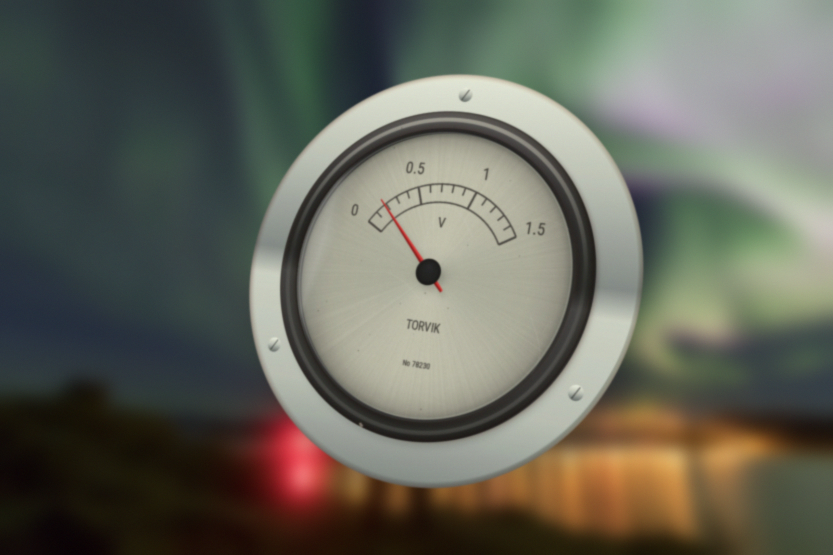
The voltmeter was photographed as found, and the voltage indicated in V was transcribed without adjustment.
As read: 0.2 V
